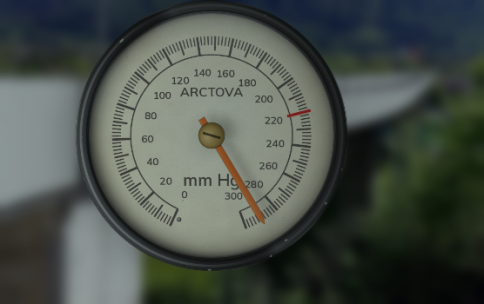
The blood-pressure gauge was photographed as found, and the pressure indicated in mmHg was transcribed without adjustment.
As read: 290 mmHg
